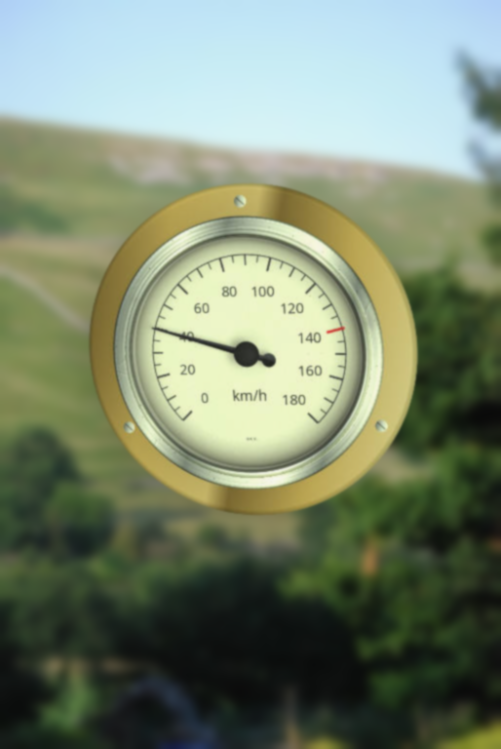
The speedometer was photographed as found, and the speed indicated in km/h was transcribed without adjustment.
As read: 40 km/h
